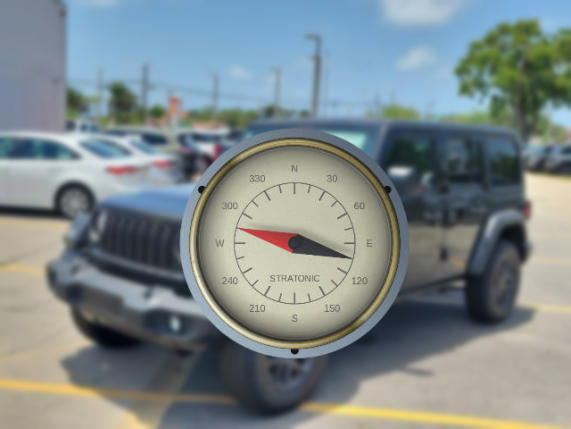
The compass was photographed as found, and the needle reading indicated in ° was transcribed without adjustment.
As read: 285 °
